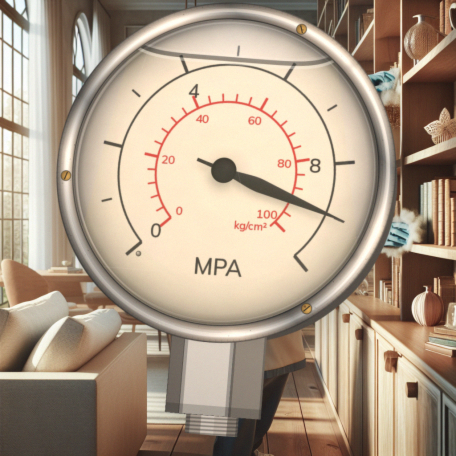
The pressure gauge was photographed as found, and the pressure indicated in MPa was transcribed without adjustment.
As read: 9 MPa
